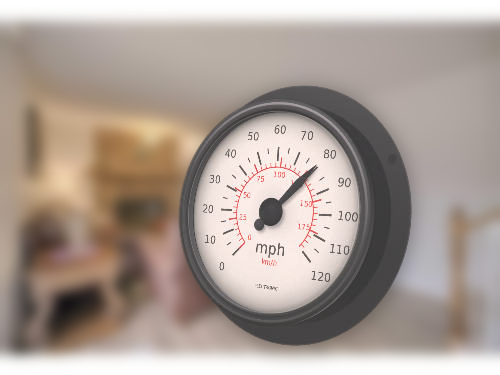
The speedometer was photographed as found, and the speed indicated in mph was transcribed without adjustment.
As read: 80 mph
